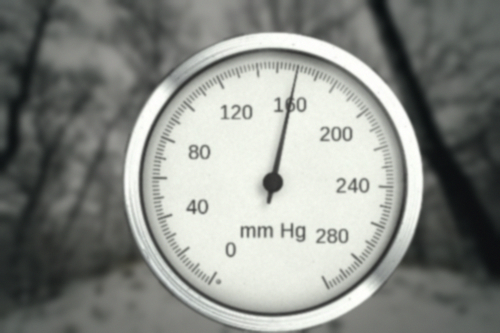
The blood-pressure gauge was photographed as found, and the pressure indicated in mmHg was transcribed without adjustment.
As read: 160 mmHg
